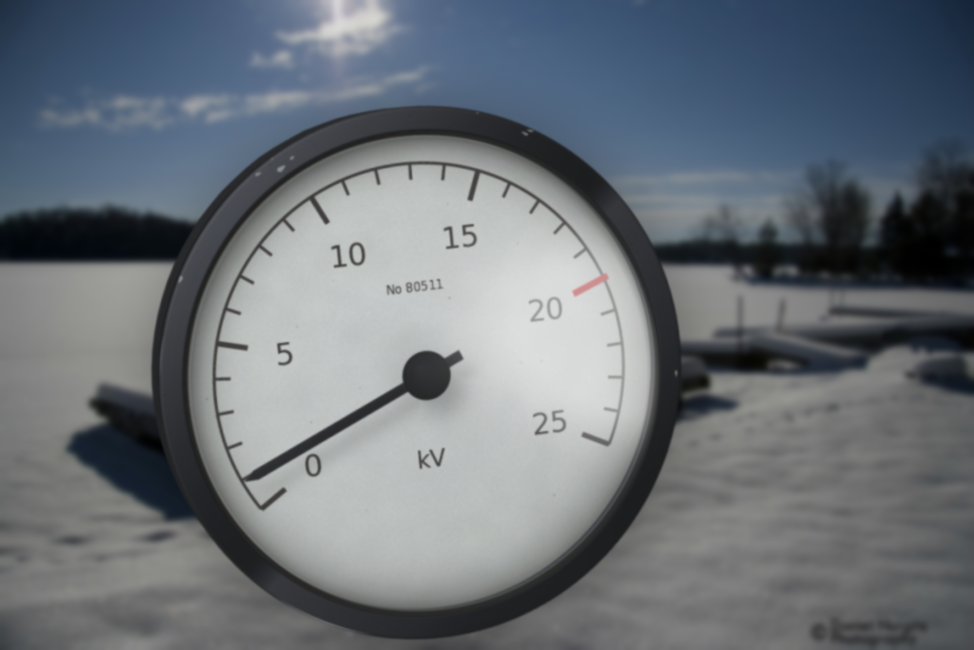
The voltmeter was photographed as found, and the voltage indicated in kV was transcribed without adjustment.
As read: 1 kV
